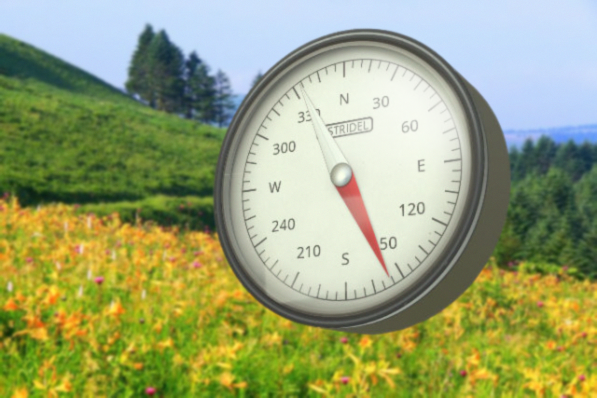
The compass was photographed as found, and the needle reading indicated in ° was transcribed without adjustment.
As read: 155 °
